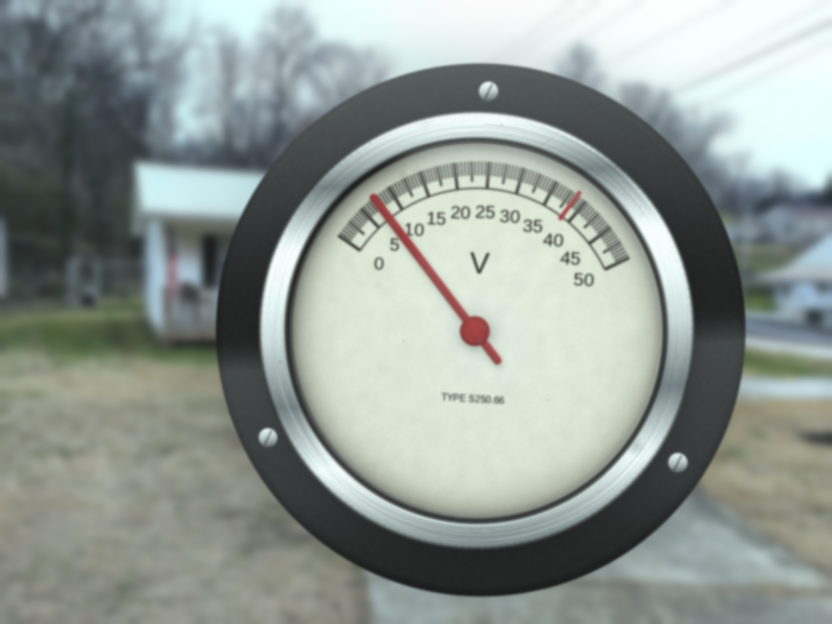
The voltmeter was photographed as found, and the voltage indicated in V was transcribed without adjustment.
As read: 7.5 V
